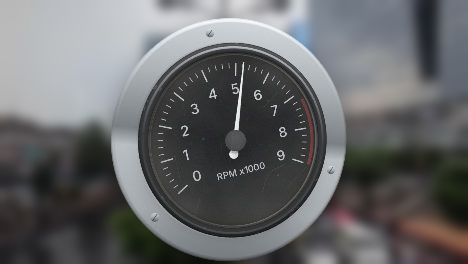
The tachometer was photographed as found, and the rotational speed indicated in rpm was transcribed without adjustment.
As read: 5200 rpm
